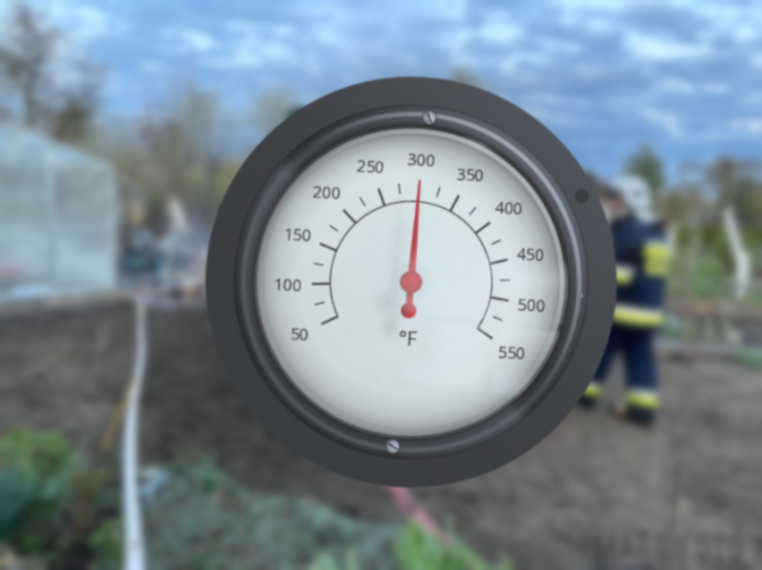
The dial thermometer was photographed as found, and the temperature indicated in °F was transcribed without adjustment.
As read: 300 °F
